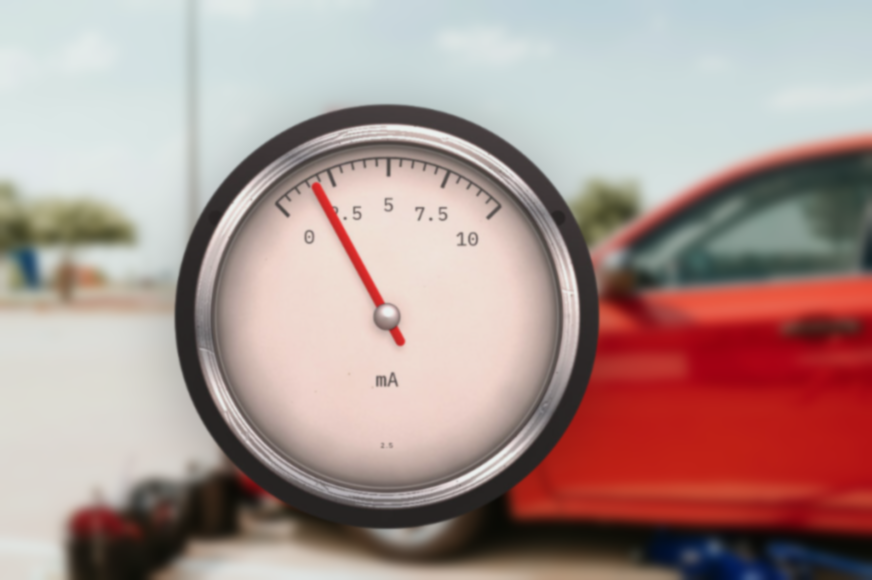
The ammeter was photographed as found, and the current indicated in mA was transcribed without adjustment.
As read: 1.75 mA
